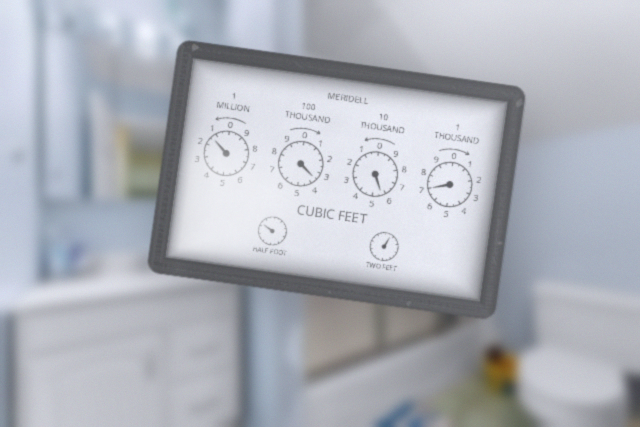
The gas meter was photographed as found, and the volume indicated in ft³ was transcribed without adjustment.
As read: 135700 ft³
